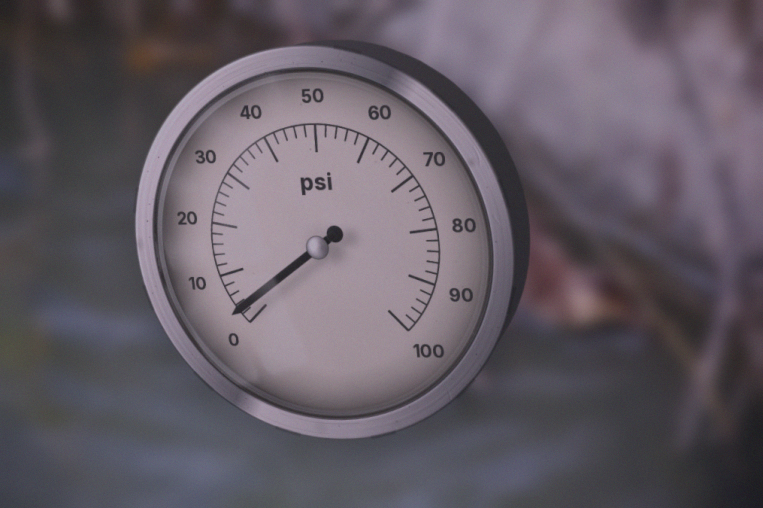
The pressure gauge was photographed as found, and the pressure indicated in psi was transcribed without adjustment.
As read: 3 psi
